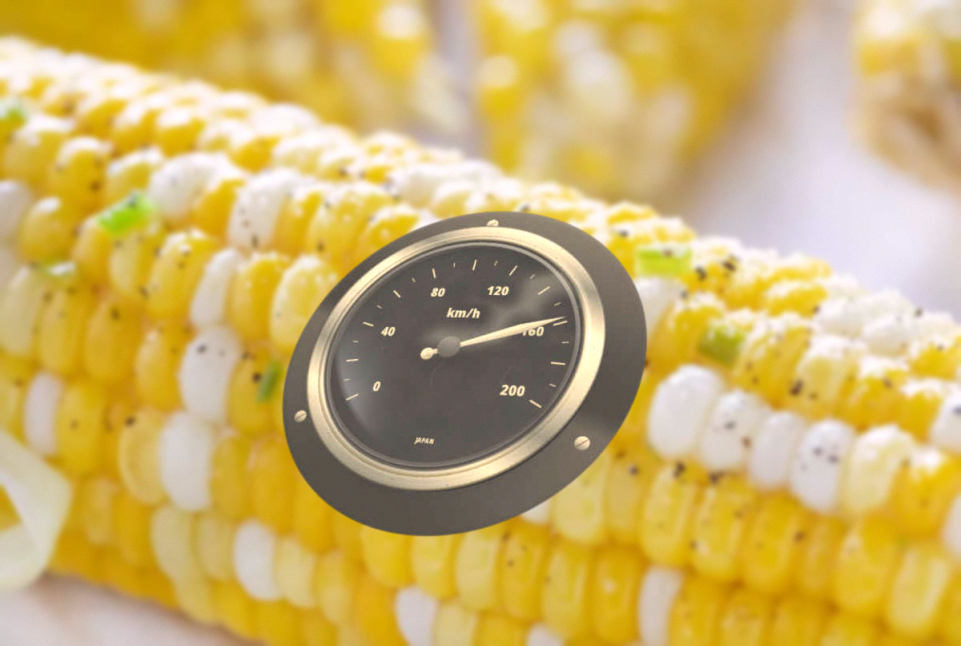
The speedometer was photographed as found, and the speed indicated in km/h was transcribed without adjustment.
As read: 160 km/h
